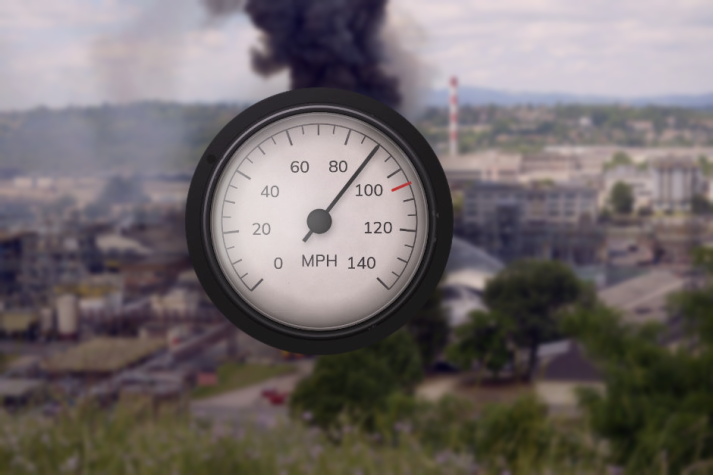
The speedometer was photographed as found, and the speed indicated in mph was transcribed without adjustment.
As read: 90 mph
